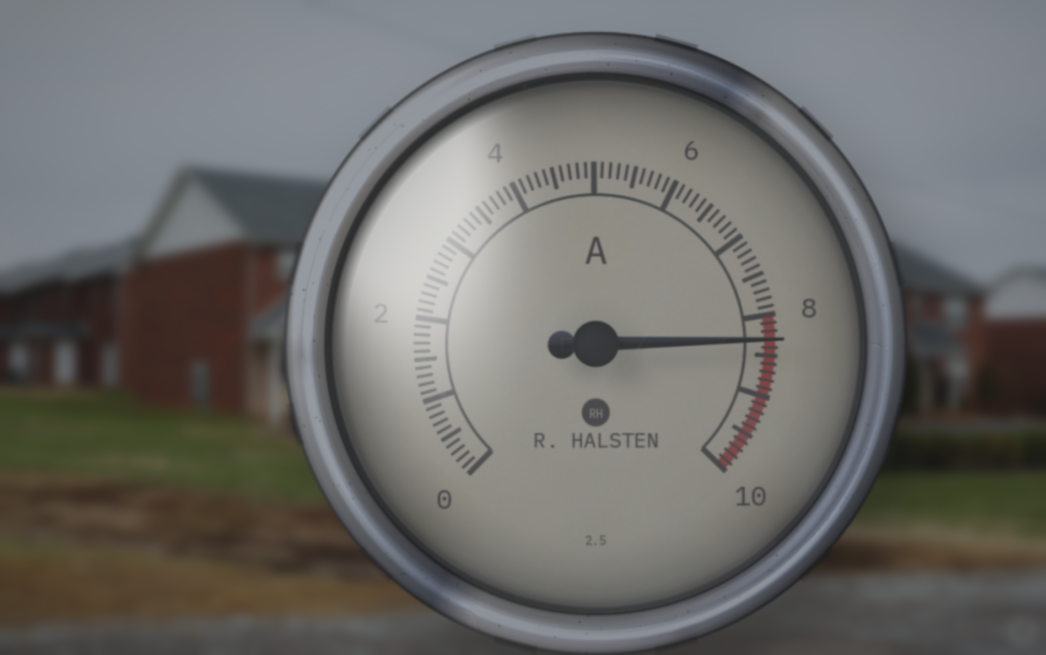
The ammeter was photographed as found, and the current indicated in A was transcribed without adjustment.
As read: 8.3 A
